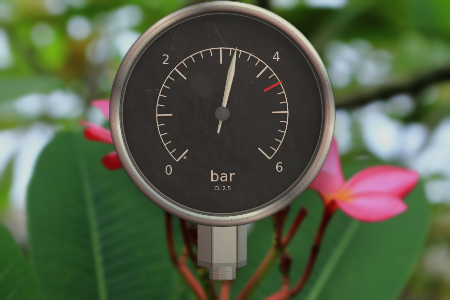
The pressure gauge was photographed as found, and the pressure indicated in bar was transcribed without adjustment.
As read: 3.3 bar
